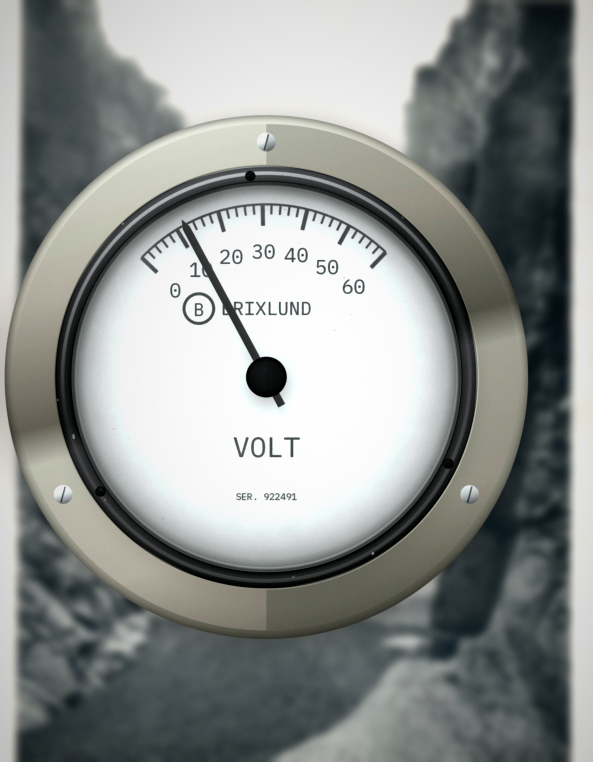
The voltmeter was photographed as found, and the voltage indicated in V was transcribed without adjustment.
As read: 12 V
